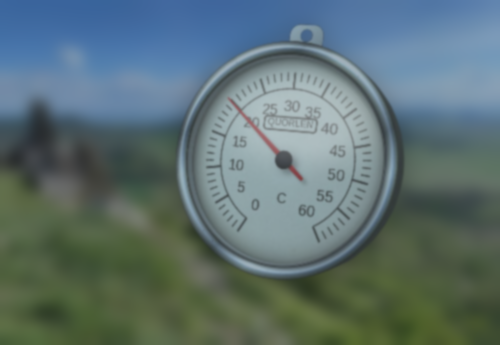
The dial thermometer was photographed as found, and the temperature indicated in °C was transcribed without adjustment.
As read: 20 °C
